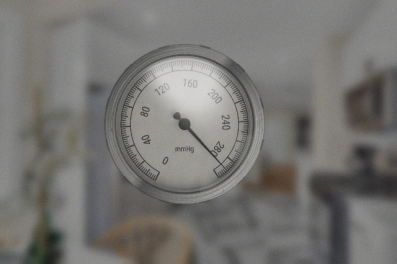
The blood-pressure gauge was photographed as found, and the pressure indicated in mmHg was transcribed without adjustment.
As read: 290 mmHg
